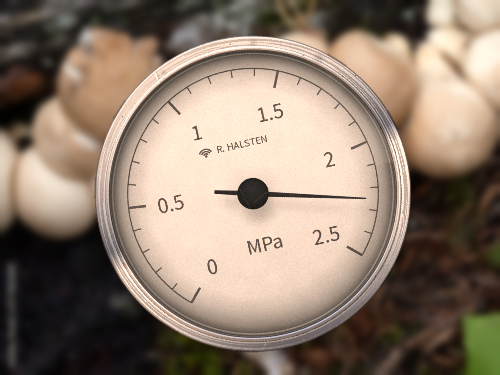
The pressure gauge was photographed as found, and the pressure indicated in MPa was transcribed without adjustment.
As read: 2.25 MPa
